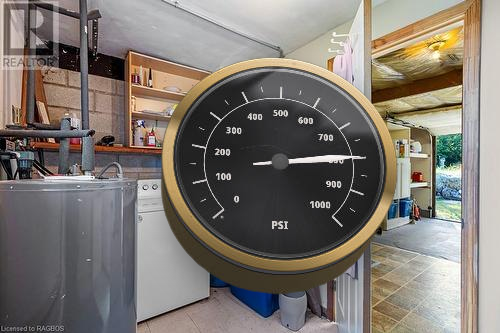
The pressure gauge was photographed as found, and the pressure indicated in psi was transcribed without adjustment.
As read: 800 psi
